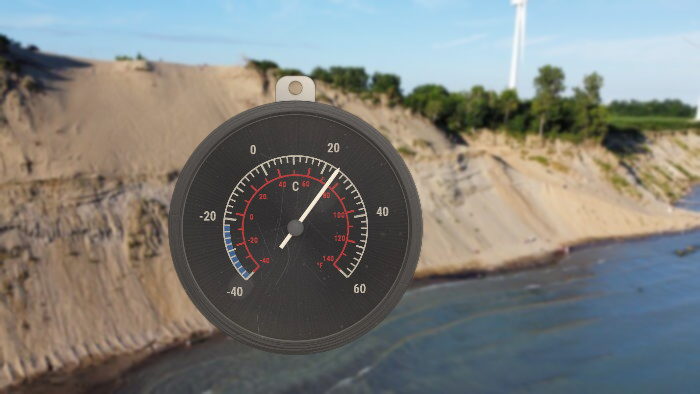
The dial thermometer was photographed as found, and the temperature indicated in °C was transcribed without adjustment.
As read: 24 °C
